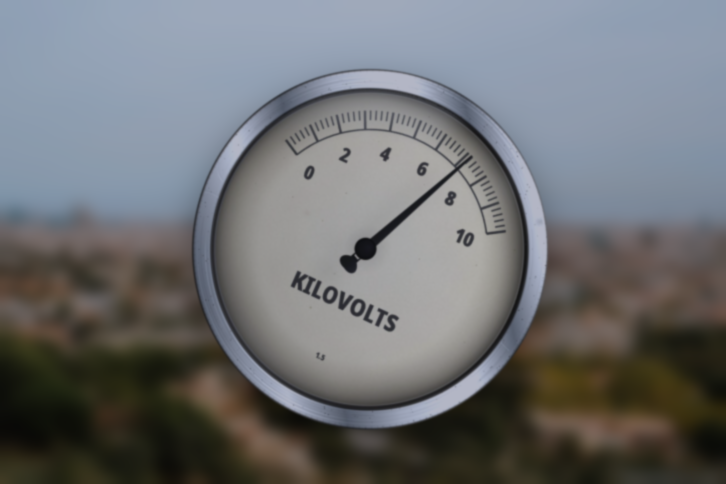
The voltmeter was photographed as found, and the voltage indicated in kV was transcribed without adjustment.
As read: 7.2 kV
